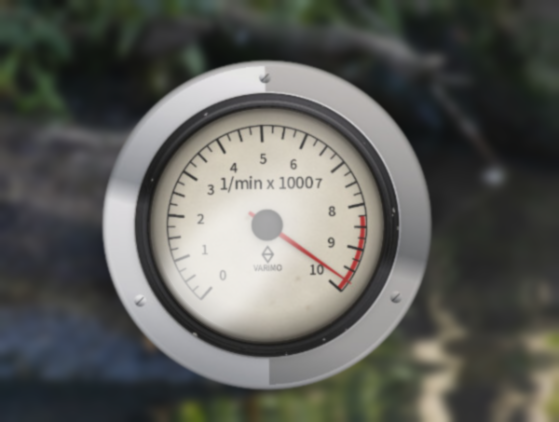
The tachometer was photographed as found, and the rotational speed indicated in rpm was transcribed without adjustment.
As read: 9750 rpm
